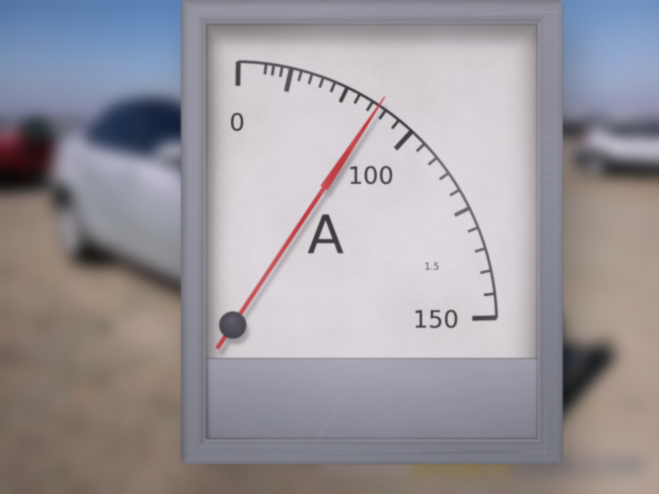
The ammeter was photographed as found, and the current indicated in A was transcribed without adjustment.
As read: 87.5 A
